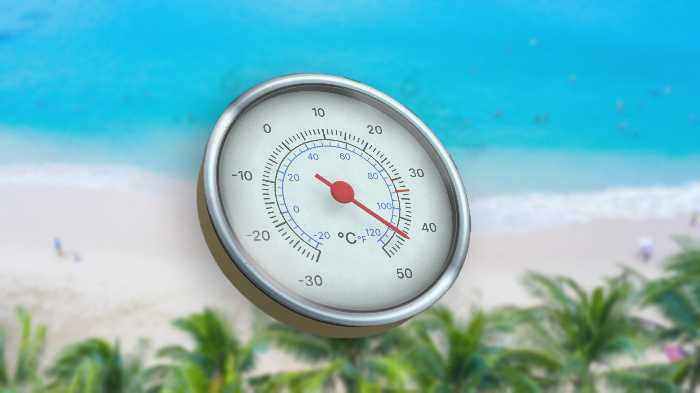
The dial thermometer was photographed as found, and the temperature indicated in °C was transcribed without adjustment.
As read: 45 °C
